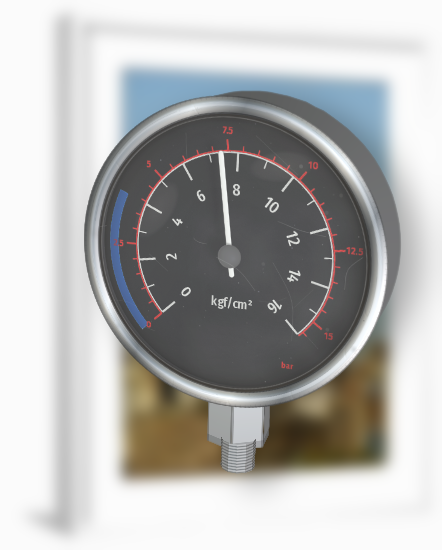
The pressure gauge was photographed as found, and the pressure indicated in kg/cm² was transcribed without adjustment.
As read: 7.5 kg/cm²
